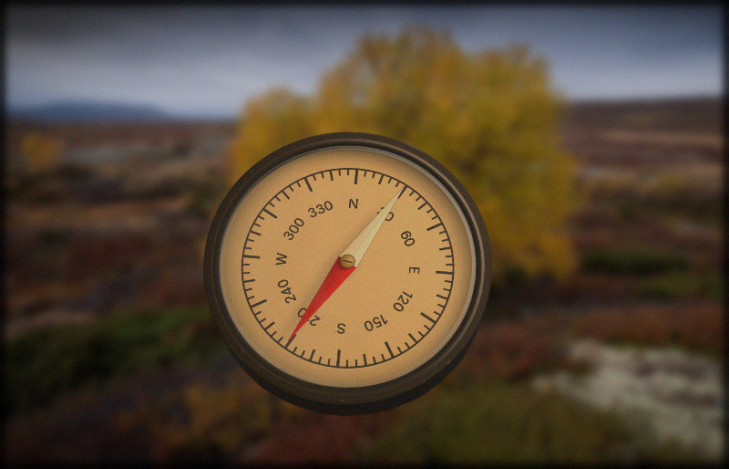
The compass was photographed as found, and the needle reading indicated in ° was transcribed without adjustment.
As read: 210 °
